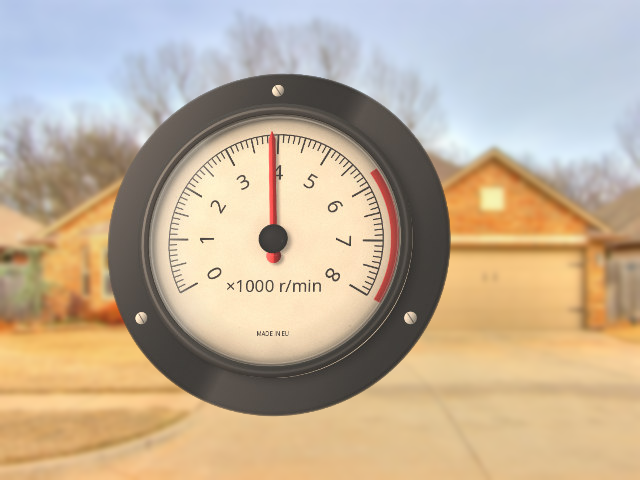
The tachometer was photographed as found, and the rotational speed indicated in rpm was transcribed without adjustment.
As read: 3900 rpm
